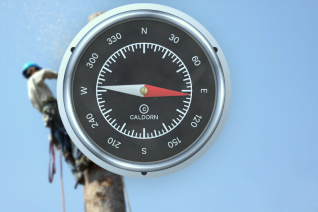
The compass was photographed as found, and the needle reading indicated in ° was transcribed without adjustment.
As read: 95 °
